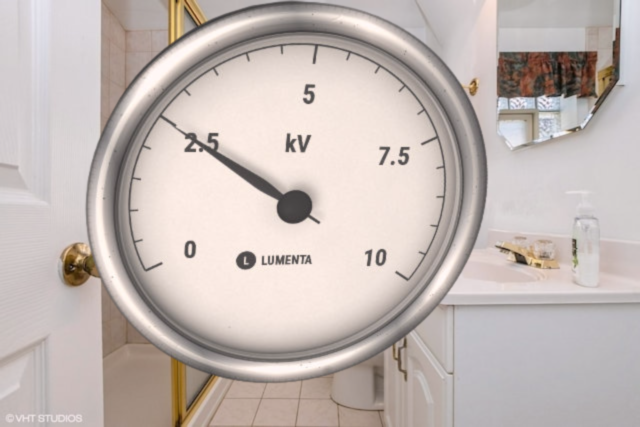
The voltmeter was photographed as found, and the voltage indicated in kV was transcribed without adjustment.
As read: 2.5 kV
